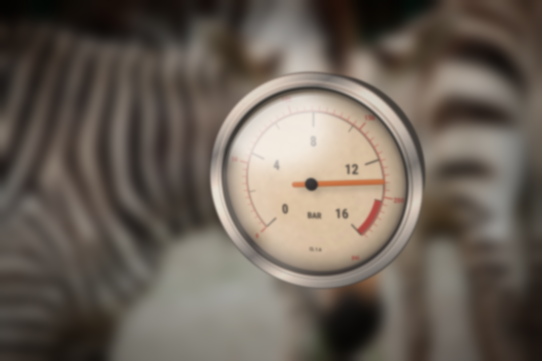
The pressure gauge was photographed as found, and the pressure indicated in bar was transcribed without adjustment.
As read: 13 bar
